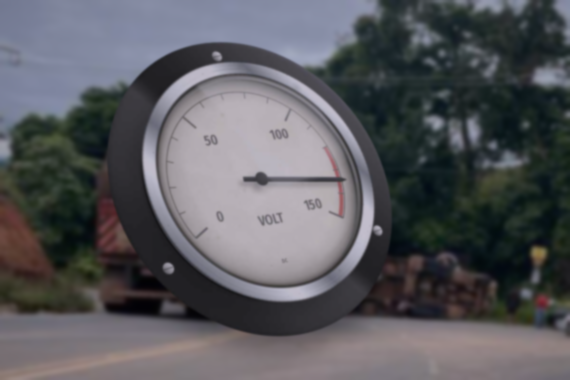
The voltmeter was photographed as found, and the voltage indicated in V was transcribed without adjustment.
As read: 135 V
